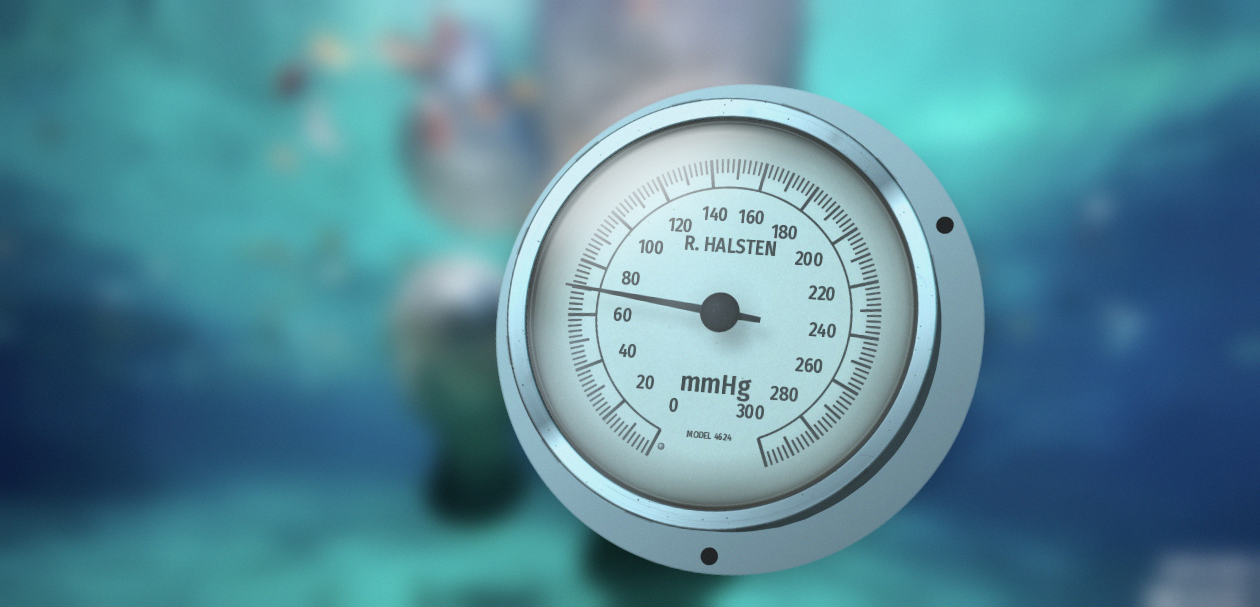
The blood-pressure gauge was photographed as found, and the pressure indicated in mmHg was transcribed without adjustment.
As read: 70 mmHg
